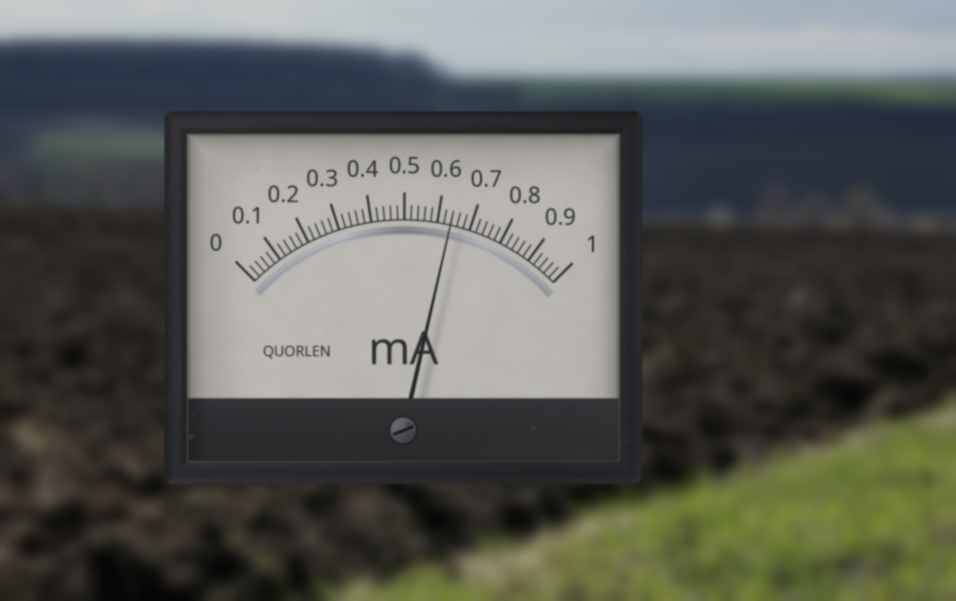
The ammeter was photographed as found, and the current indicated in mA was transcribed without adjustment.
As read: 0.64 mA
